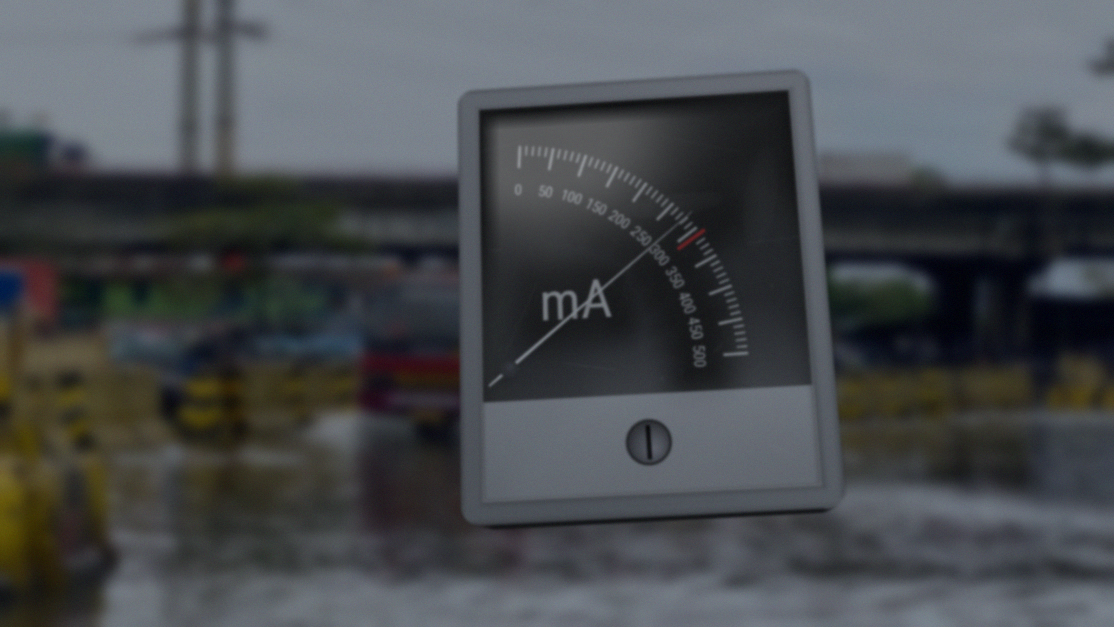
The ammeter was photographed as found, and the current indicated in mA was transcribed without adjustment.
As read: 280 mA
